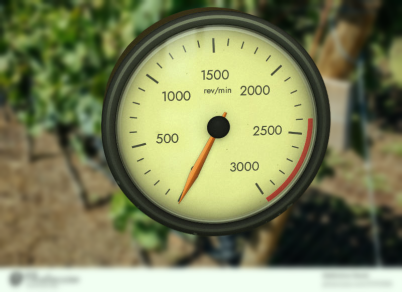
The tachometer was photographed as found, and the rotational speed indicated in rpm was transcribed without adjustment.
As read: 0 rpm
